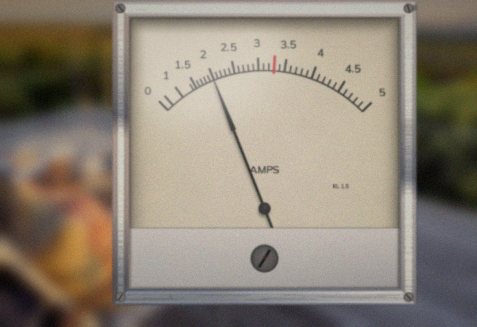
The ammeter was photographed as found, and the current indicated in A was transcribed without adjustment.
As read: 2 A
